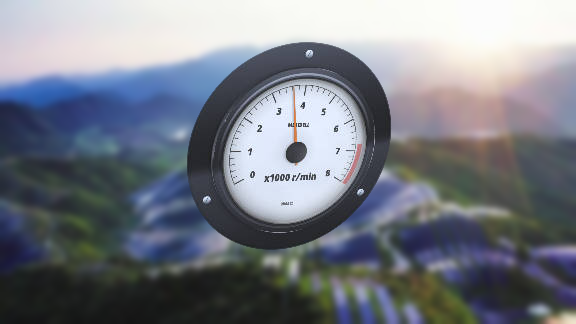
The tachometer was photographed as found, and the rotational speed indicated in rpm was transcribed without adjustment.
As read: 3600 rpm
